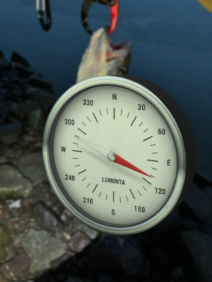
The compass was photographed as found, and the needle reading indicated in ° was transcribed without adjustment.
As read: 110 °
